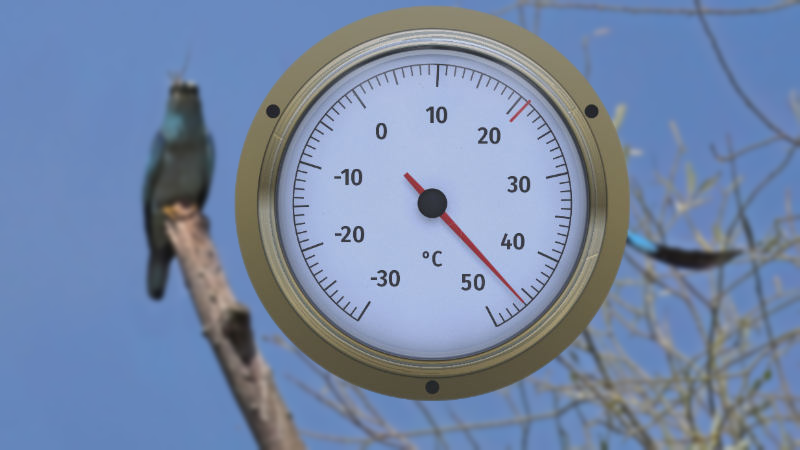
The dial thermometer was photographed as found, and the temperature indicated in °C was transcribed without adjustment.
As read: 46 °C
